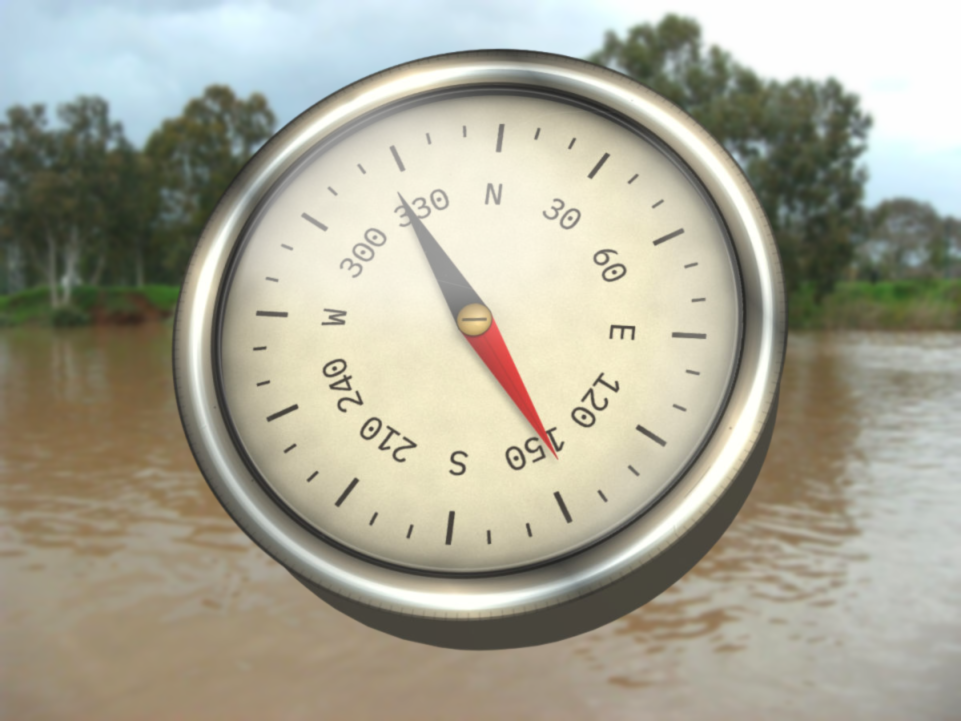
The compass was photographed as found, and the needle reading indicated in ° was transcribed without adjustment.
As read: 145 °
